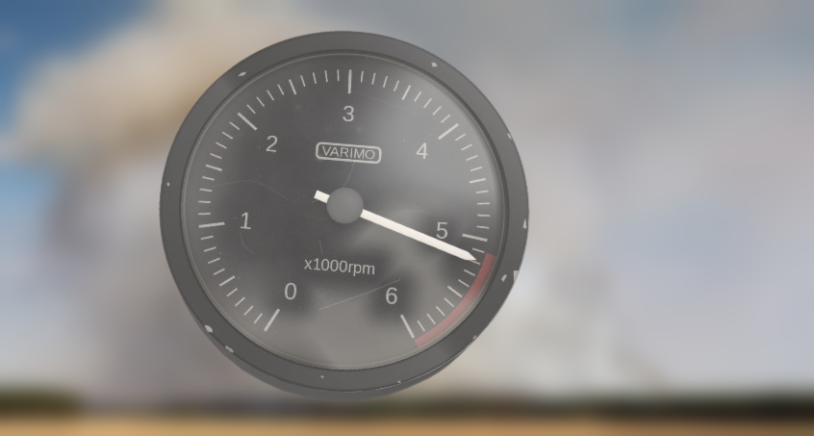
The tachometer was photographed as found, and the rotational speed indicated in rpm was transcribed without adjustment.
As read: 5200 rpm
